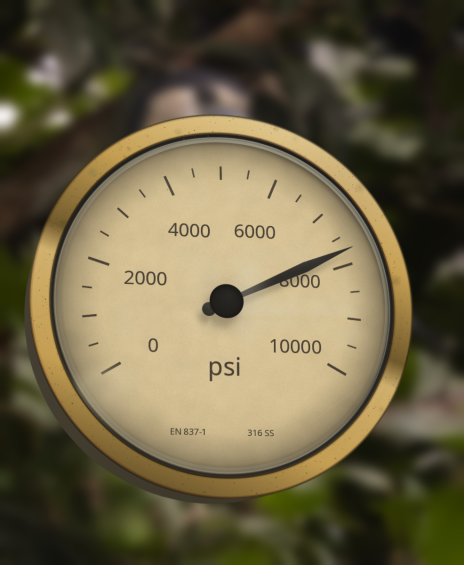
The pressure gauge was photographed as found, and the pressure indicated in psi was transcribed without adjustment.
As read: 7750 psi
